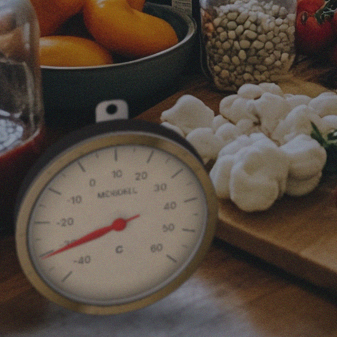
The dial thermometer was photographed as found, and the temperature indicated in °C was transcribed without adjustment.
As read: -30 °C
